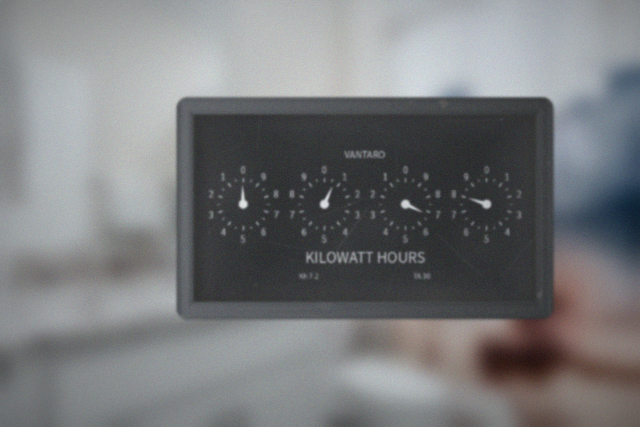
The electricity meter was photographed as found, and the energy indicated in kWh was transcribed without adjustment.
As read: 68 kWh
